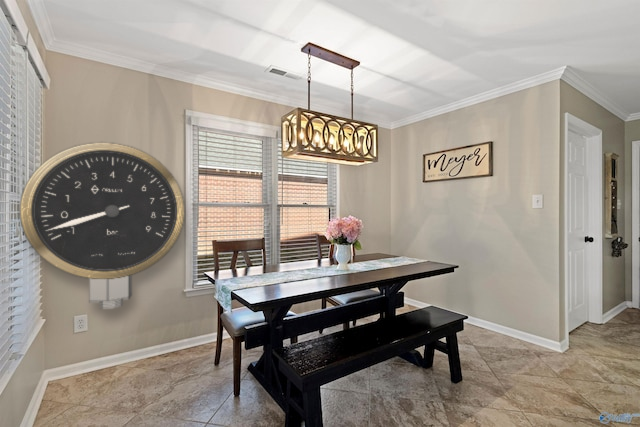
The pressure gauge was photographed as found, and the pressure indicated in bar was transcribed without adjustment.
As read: -0.6 bar
